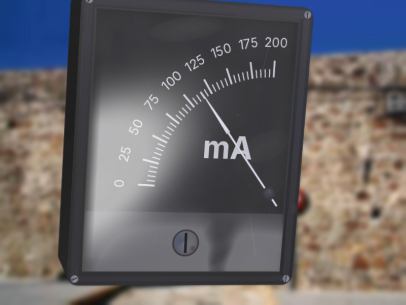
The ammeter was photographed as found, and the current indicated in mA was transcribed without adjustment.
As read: 115 mA
